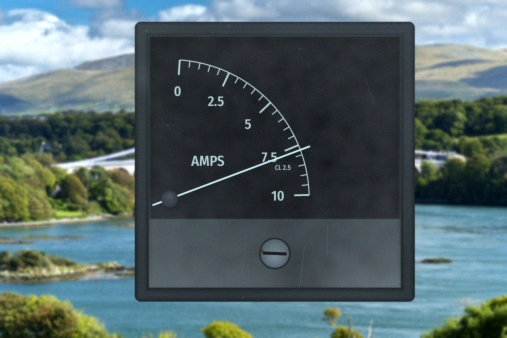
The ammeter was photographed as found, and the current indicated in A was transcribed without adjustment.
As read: 7.75 A
